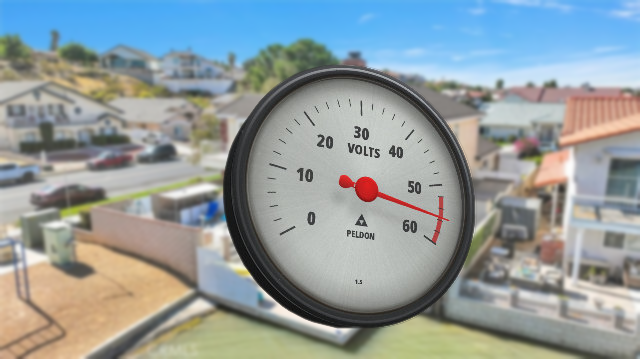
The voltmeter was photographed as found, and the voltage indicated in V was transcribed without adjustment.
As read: 56 V
